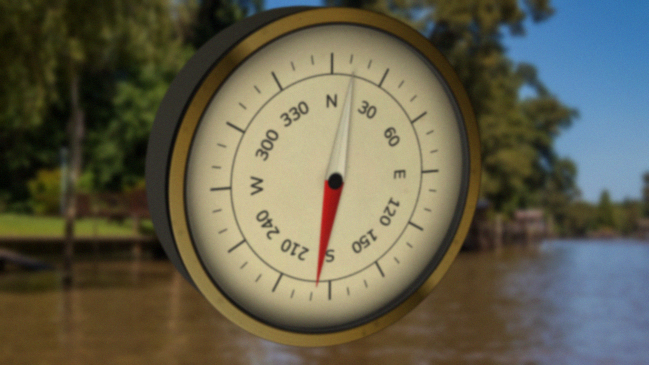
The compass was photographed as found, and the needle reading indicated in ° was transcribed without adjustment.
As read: 190 °
